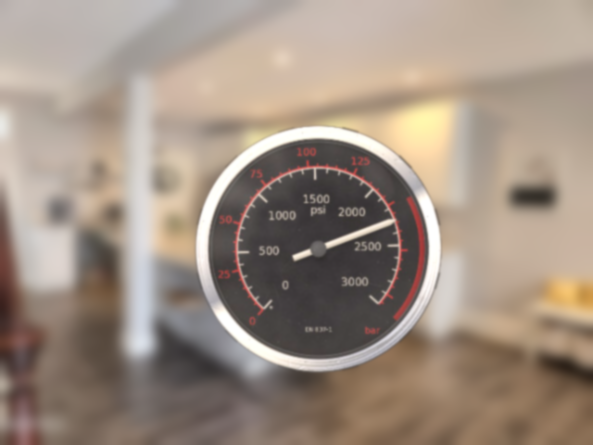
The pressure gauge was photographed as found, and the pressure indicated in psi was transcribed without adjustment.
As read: 2300 psi
